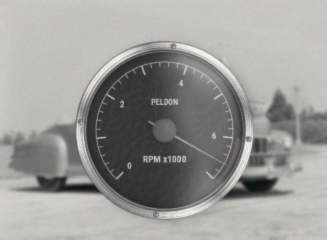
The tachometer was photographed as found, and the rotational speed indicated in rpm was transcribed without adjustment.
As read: 6600 rpm
